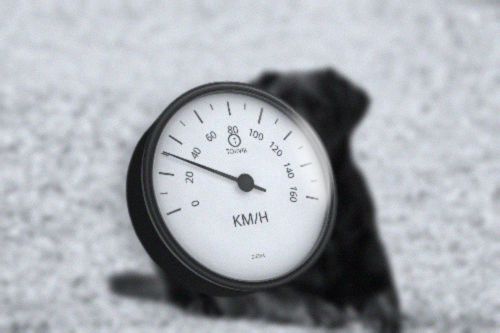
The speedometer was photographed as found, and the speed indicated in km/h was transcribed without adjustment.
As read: 30 km/h
